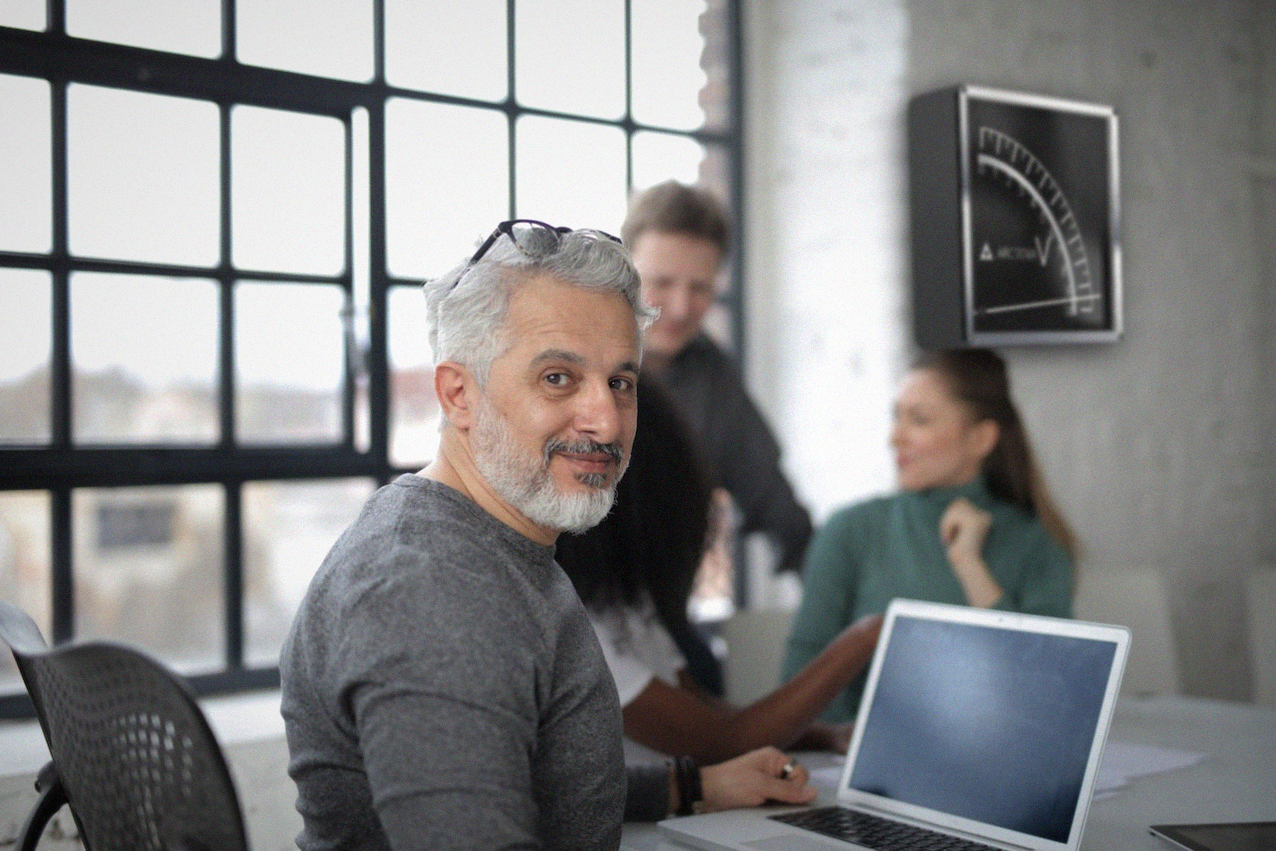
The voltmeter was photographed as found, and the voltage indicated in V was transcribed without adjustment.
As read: 9.5 V
